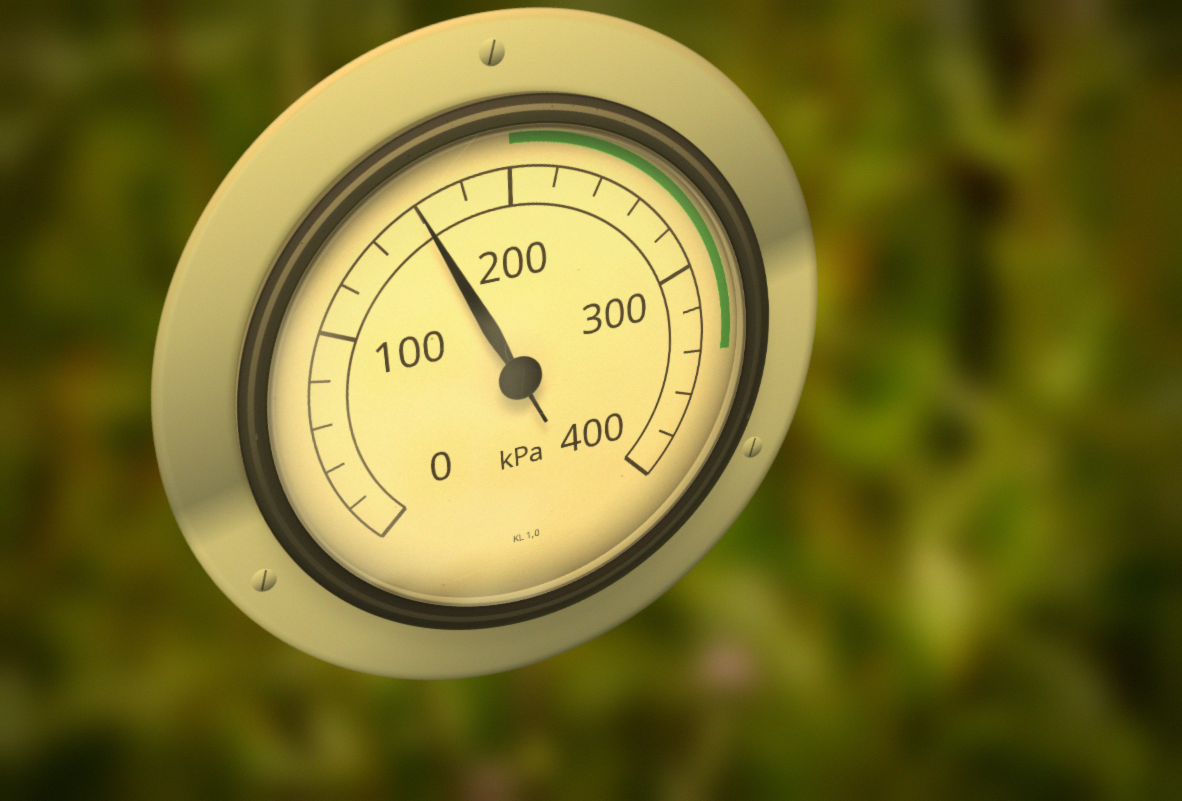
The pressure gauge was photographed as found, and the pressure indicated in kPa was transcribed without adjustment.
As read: 160 kPa
